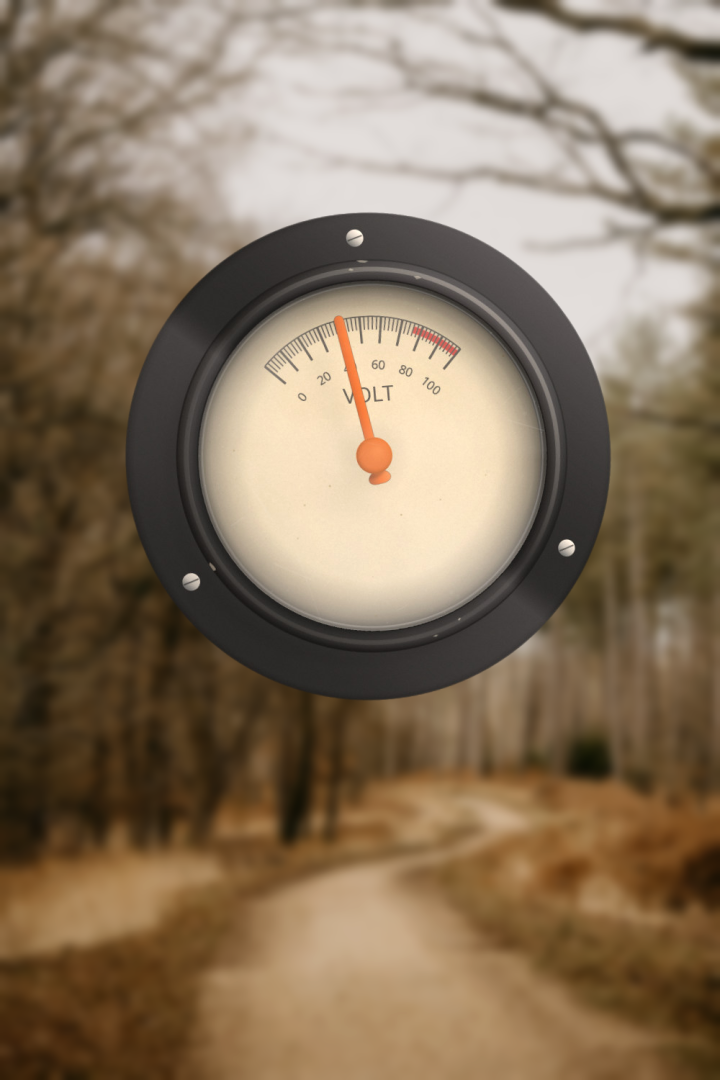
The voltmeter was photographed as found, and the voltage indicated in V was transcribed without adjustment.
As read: 40 V
